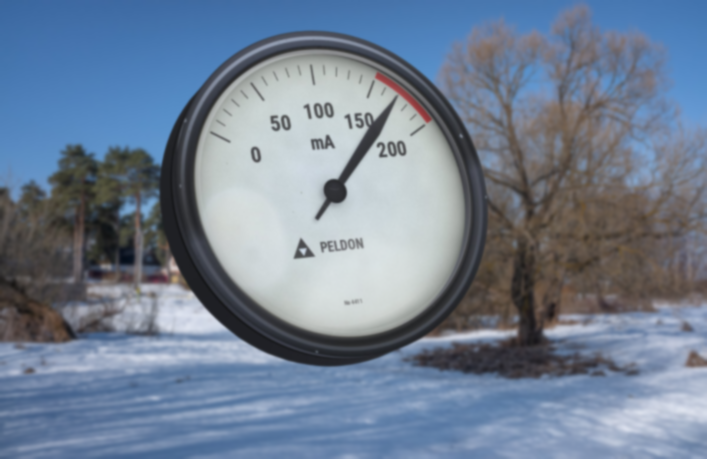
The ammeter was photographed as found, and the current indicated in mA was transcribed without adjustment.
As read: 170 mA
